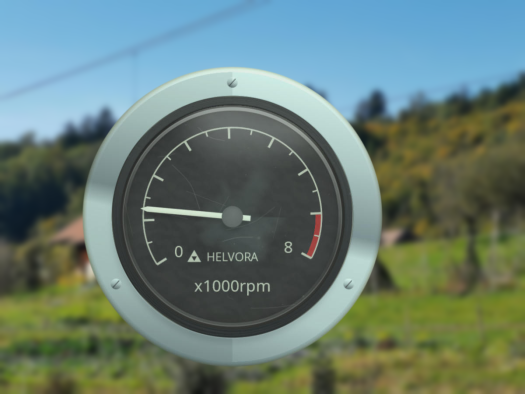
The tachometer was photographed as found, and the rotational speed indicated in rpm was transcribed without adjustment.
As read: 1250 rpm
